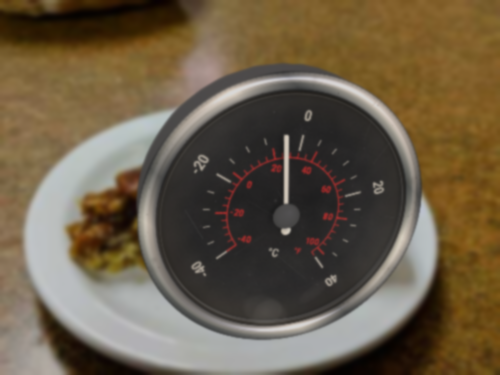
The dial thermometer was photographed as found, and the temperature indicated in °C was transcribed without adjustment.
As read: -4 °C
